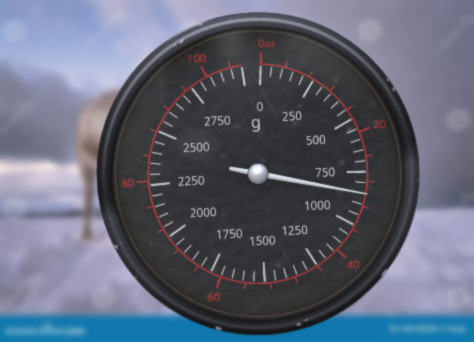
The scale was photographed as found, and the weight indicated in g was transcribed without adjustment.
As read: 850 g
